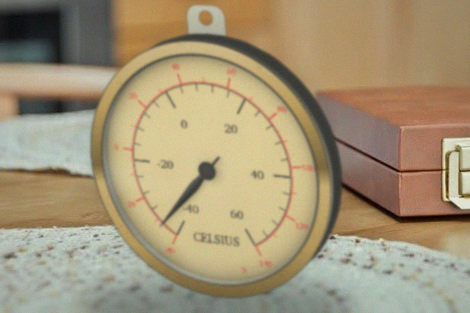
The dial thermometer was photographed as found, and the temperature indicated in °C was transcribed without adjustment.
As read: -36 °C
